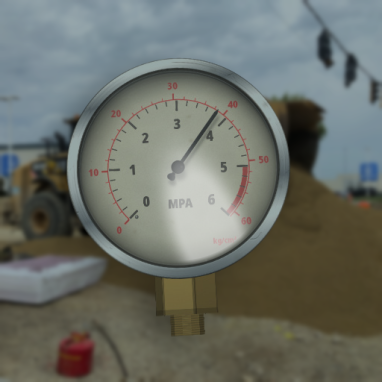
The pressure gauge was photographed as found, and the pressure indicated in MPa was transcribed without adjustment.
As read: 3.8 MPa
